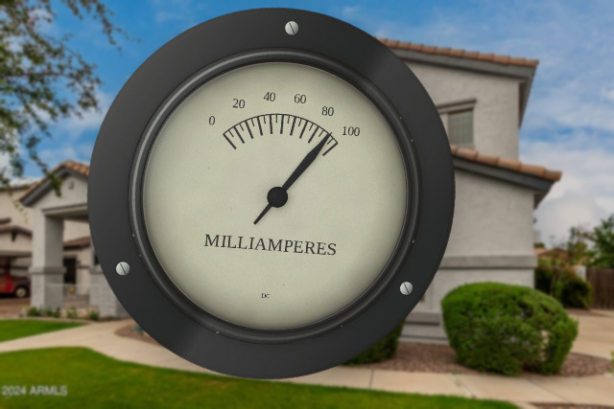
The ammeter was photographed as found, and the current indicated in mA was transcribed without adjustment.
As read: 90 mA
